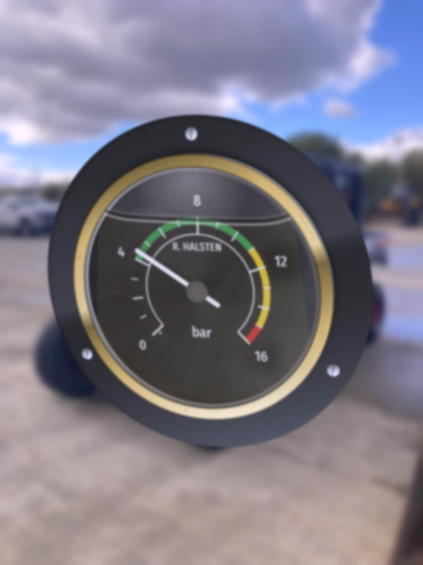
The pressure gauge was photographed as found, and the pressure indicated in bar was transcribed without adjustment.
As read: 4.5 bar
